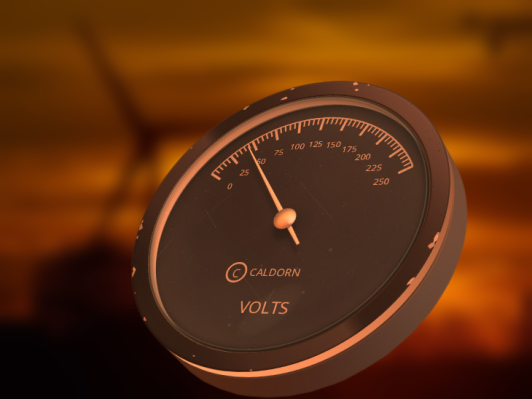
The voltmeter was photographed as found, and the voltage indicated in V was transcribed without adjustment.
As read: 45 V
